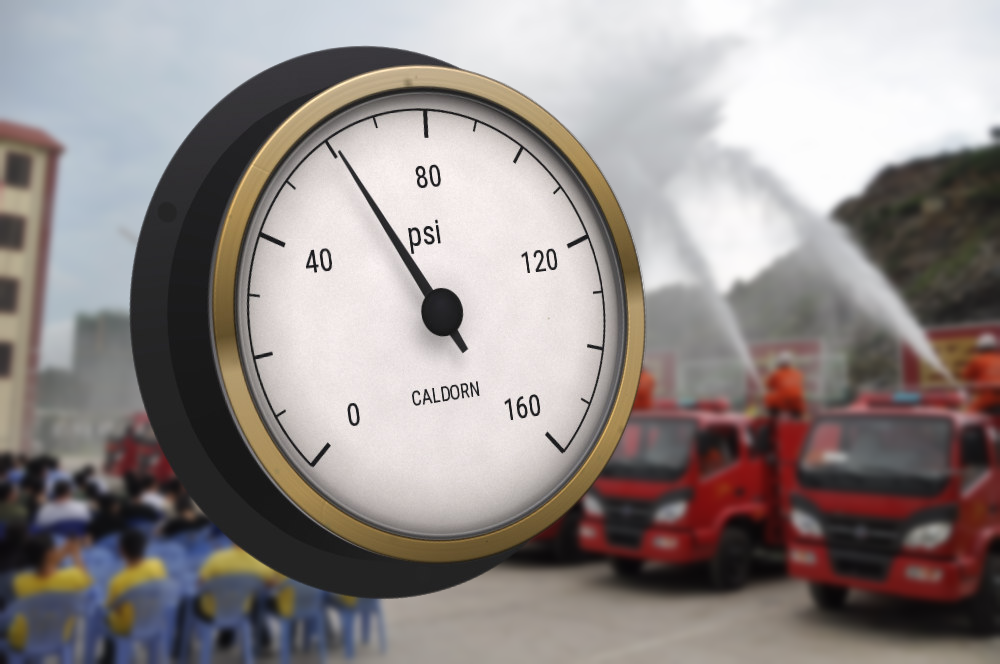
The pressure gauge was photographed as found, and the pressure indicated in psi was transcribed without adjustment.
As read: 60 psi
